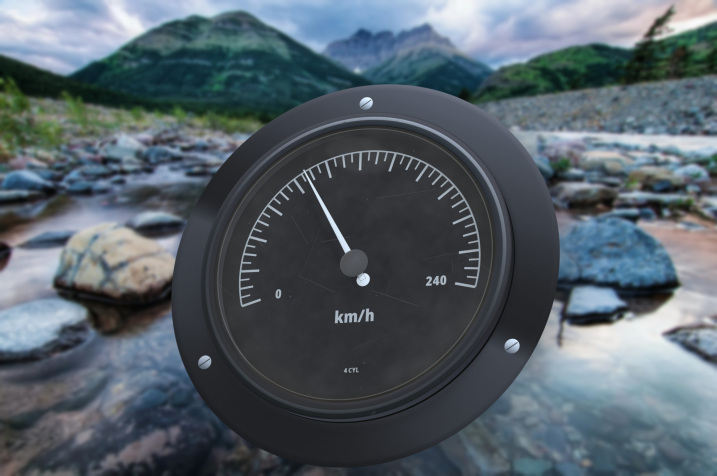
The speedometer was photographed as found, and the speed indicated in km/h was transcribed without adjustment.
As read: 87.5 km/h
